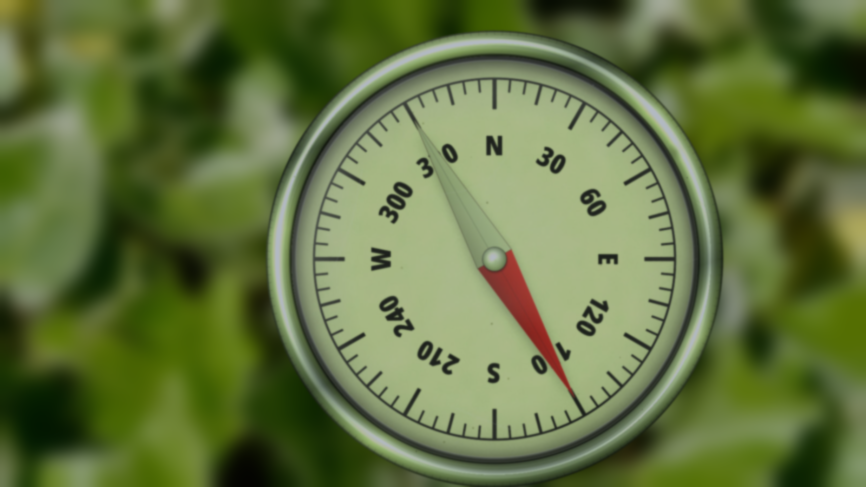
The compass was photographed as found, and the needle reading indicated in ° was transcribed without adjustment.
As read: 150 °
